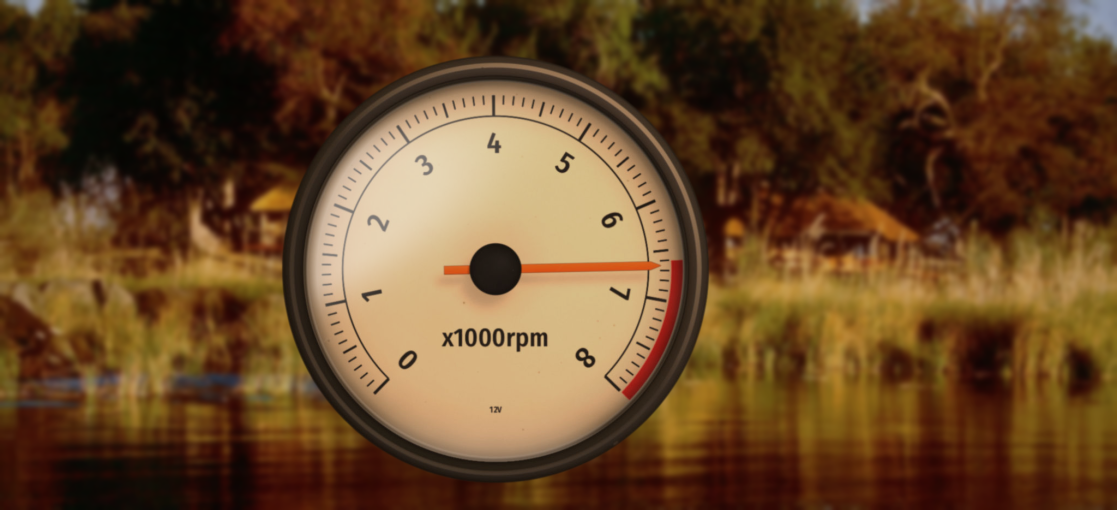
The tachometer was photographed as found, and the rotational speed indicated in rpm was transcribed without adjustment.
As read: 6650 rpm
